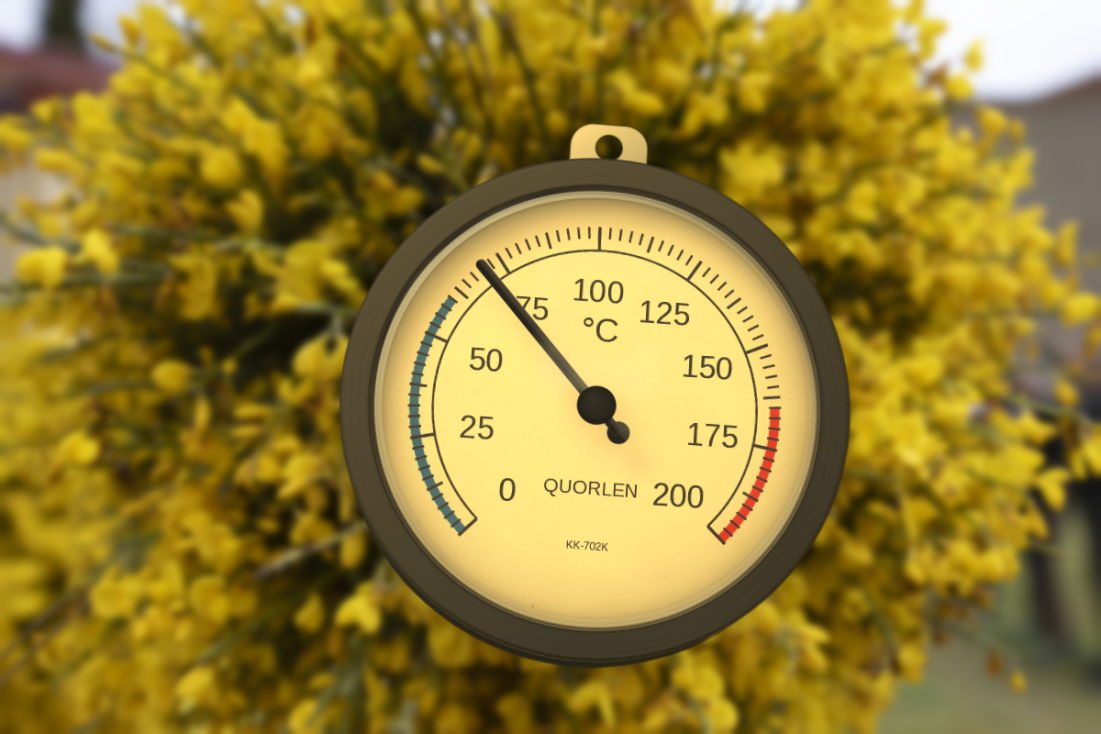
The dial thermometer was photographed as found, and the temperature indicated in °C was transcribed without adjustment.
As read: 70 °C
